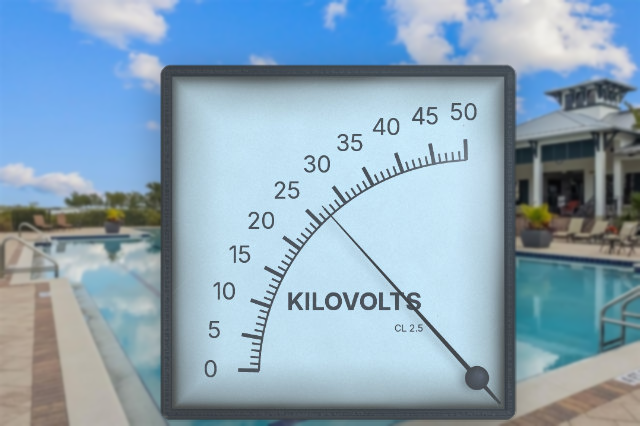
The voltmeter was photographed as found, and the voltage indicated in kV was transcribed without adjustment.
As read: 27 kV
